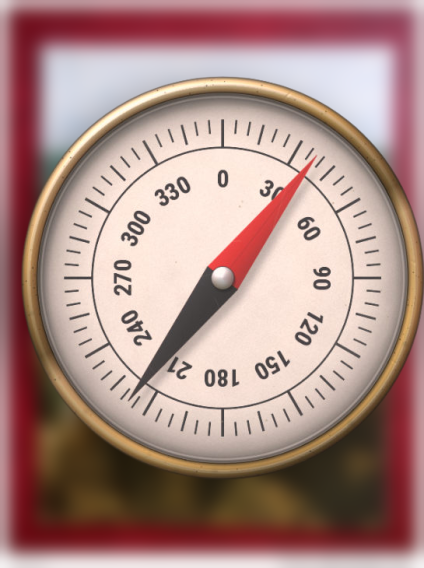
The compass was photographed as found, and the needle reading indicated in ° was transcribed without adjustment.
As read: 37.5 °
